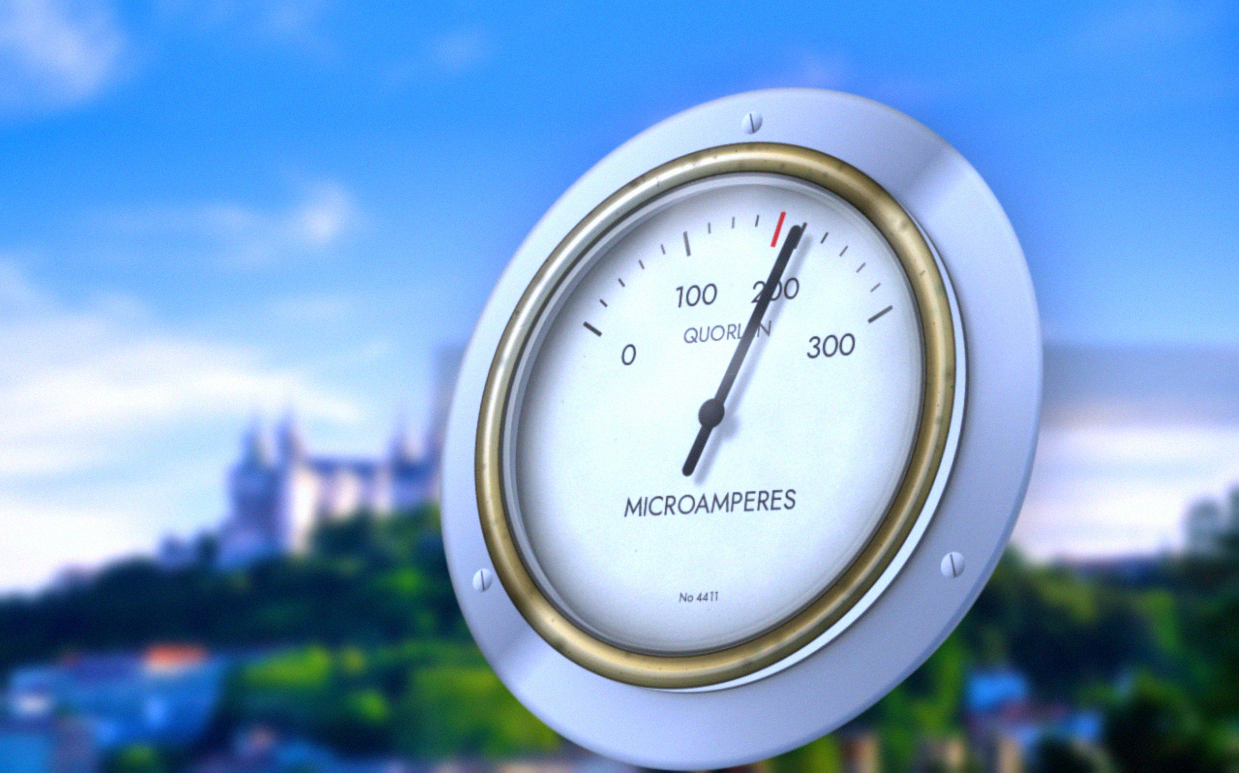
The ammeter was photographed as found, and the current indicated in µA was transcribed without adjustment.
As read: 200 µA
